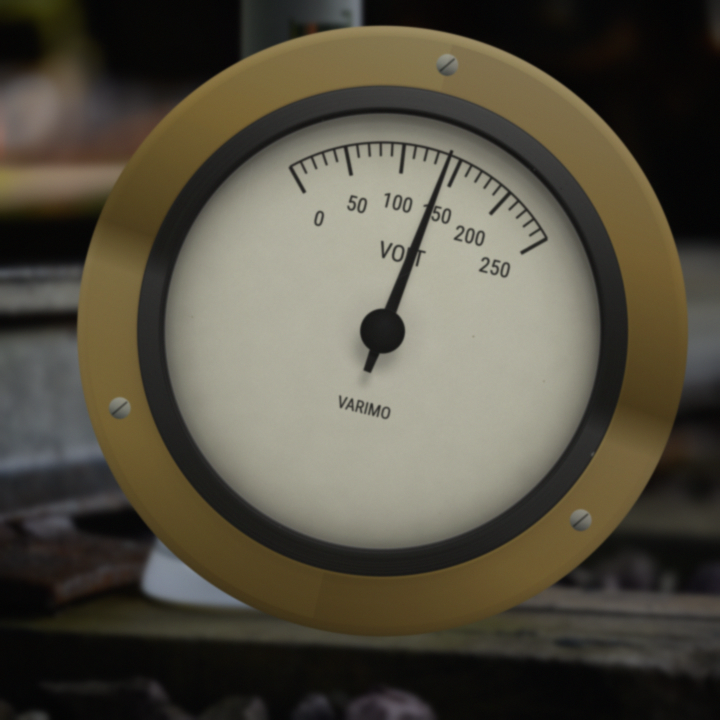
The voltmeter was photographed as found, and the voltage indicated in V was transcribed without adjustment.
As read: 140 V
